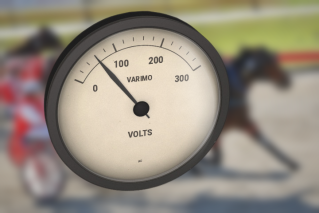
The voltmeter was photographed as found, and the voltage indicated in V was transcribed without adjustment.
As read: 60 V
